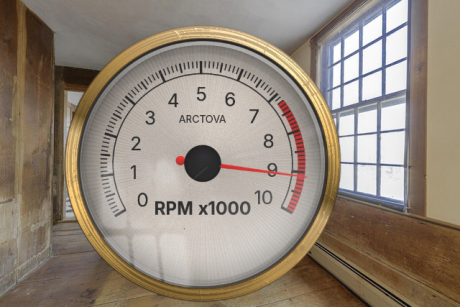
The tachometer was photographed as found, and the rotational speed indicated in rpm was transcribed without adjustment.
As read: 9100 rpm
